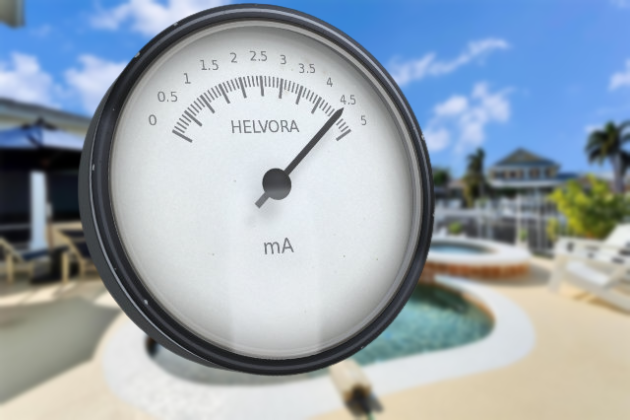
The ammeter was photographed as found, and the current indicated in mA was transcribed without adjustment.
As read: 4.5 mA
